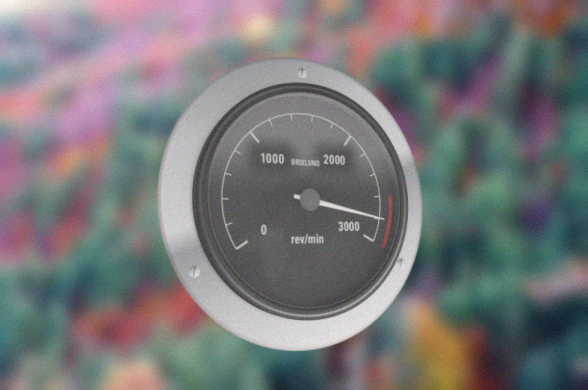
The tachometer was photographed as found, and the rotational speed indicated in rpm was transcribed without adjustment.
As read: 2800 rpm
